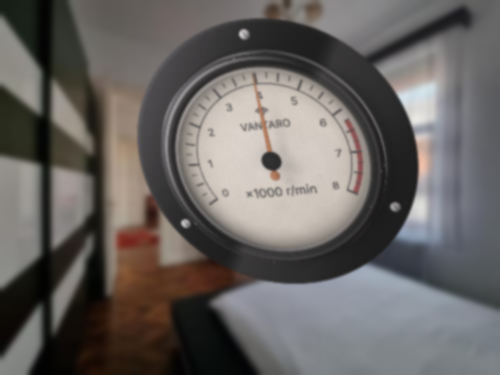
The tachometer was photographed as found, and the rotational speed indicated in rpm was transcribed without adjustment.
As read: 4000 rpm
